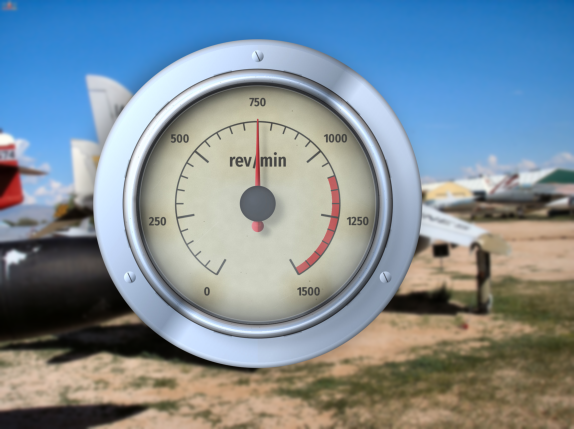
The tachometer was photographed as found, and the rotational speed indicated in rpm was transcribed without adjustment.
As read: 750 rpm
